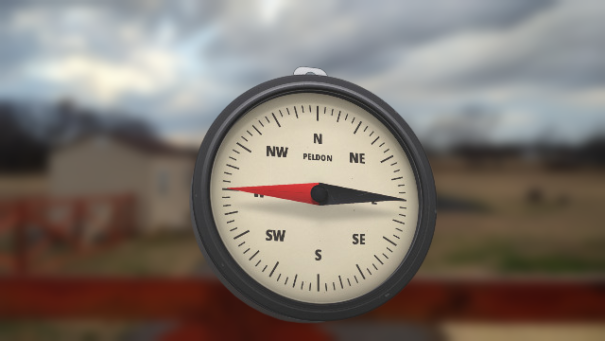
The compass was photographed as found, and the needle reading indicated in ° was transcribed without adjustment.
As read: 270 °
